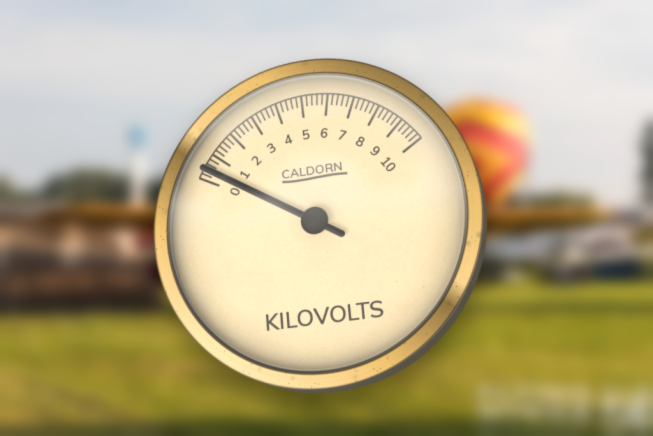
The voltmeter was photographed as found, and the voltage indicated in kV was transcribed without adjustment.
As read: 0.4 kV
